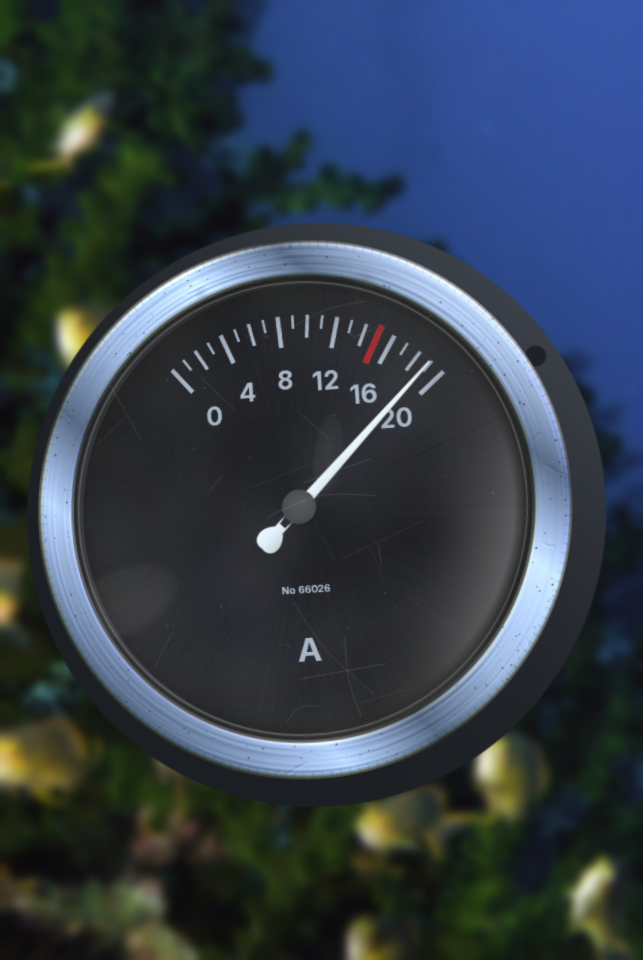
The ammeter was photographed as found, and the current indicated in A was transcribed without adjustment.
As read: 19 A
